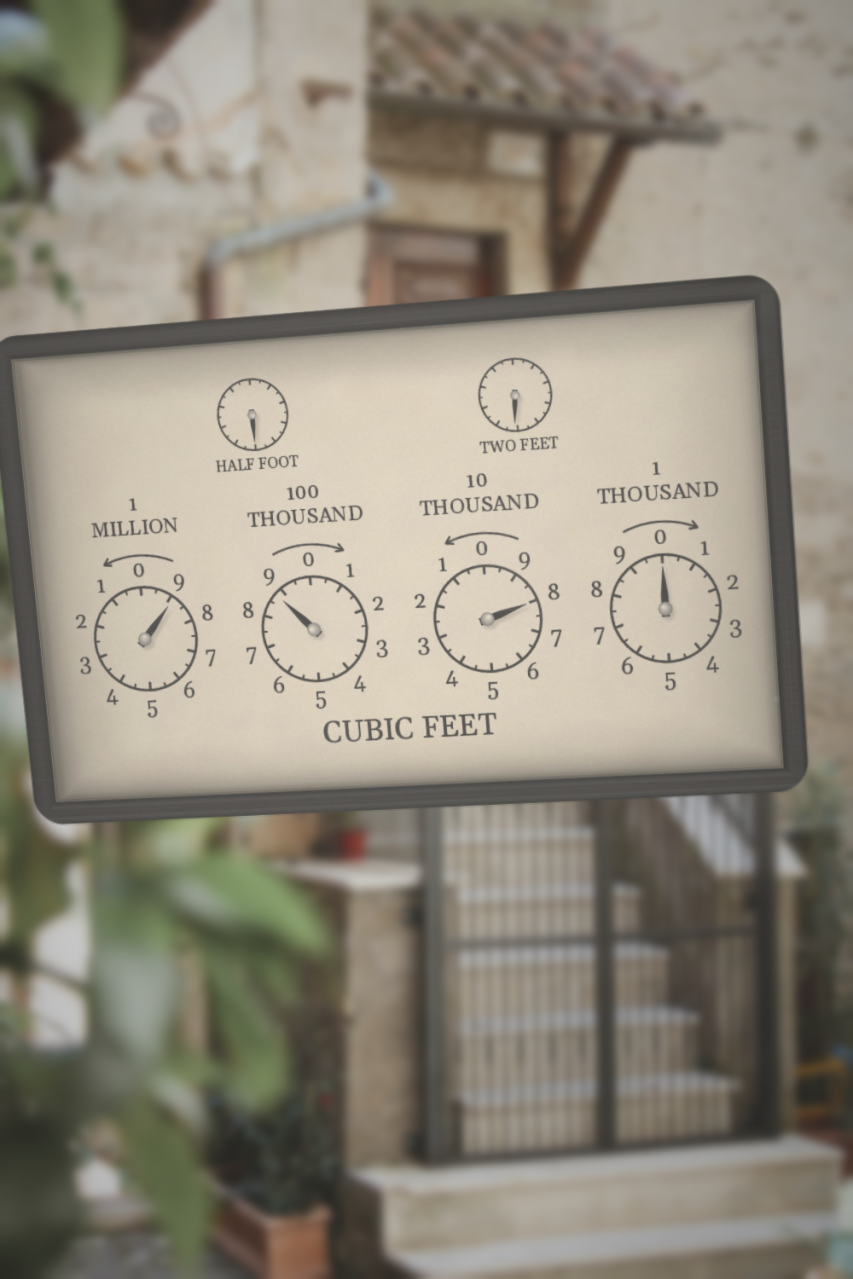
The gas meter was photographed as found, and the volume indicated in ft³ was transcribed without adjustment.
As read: 888000 ft³
